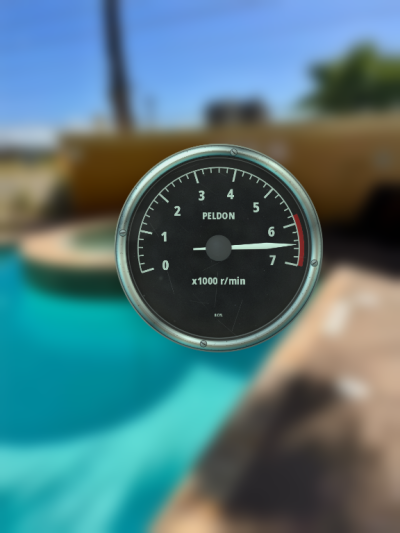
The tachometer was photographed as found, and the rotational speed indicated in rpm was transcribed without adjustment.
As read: 6500 rpm
